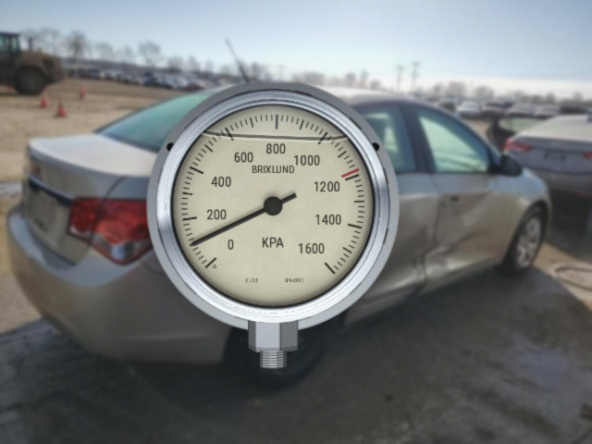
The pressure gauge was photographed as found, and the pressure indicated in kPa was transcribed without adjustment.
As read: 100 kPa
